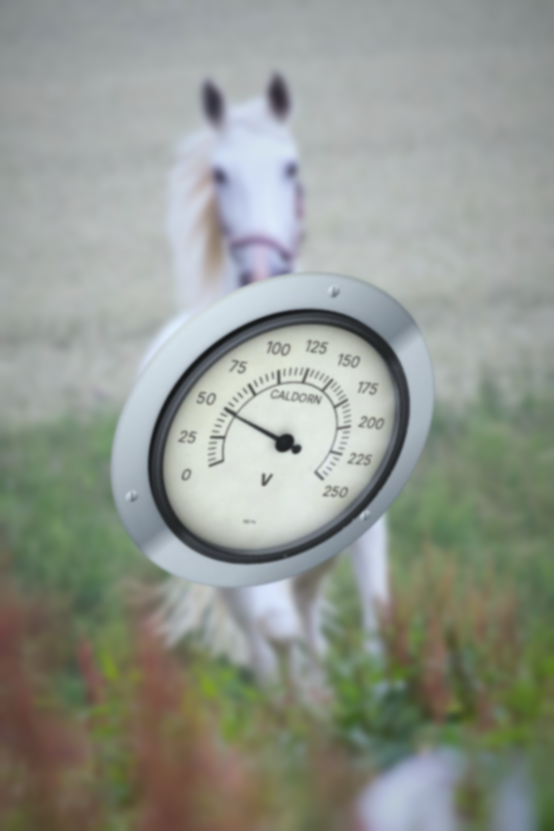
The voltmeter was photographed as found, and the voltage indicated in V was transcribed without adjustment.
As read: 50 V
